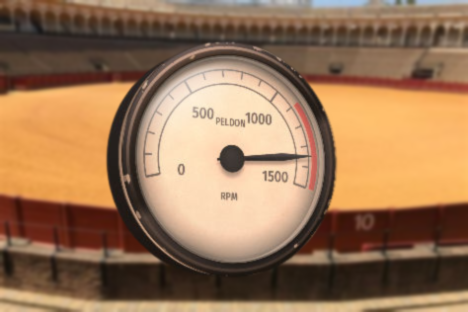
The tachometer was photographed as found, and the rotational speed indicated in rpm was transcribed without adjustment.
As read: 1350 rpm
